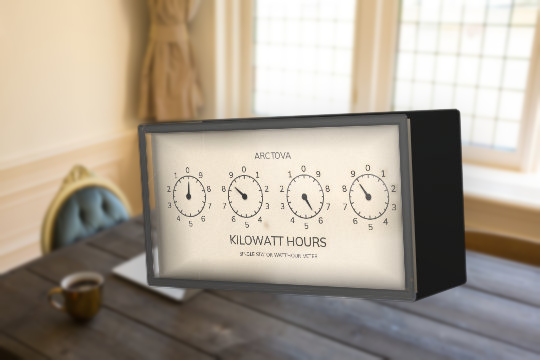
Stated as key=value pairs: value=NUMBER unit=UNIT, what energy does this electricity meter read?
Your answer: value=9859 unit=kWh
